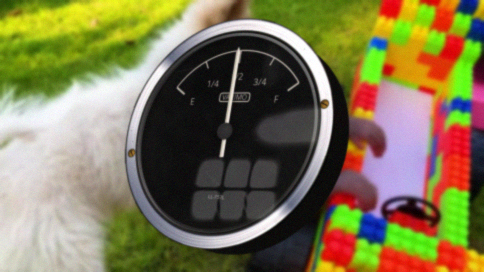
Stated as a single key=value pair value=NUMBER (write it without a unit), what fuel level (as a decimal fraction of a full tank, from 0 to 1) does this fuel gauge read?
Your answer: value=0.5
